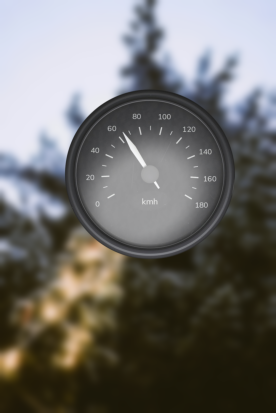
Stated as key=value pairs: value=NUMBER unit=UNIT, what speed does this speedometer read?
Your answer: value=65 unit=km/h
